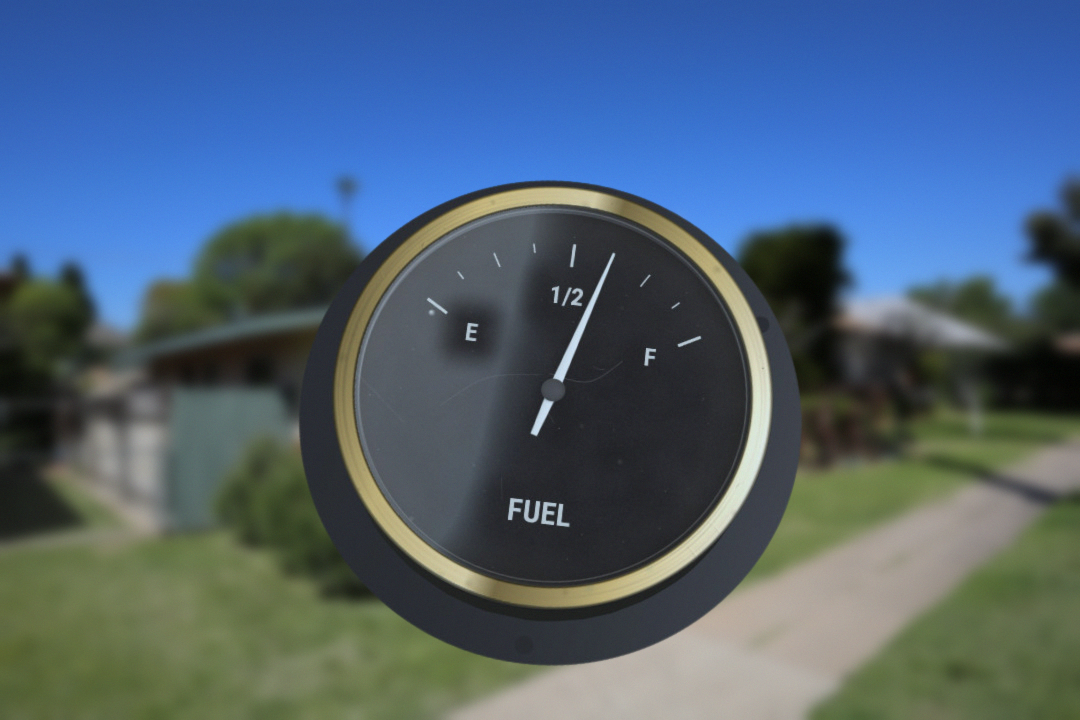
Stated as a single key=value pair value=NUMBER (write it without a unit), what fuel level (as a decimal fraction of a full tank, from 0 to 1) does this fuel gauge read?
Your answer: value=0.625
